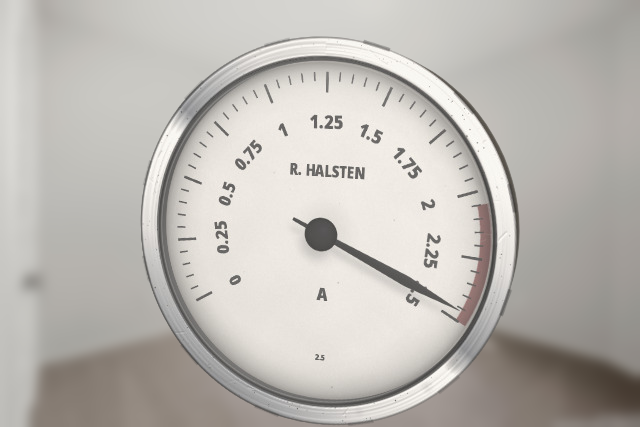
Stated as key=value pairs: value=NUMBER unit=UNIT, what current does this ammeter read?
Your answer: value=2.45 unit=A
